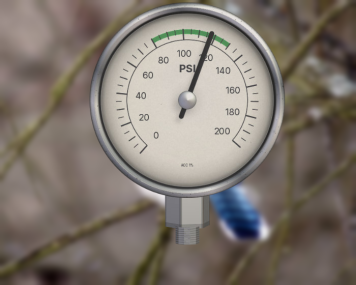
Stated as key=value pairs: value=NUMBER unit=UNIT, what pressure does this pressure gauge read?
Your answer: value=117.5 unit=psi
